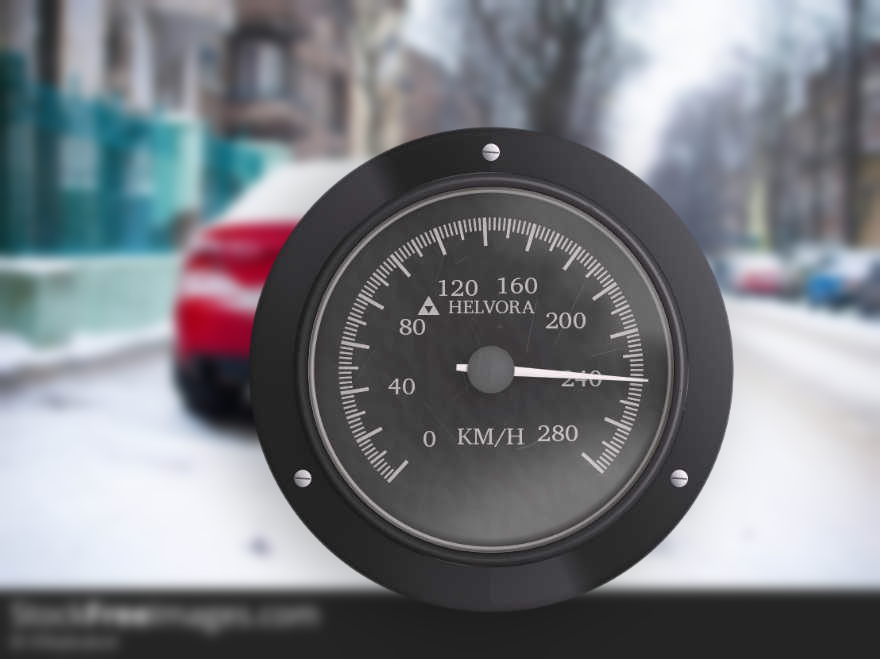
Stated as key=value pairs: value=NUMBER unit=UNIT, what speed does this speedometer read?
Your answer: value=240 unit=km/h
